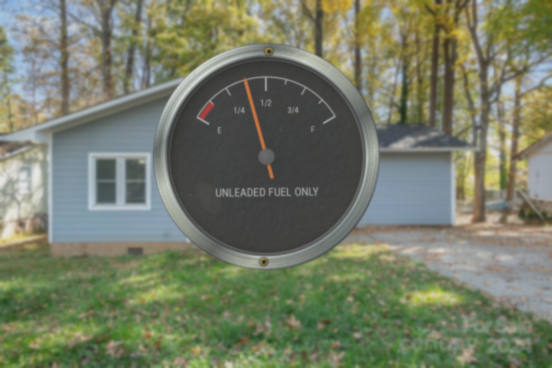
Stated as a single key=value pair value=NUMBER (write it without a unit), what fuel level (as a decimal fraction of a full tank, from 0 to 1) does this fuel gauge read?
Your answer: value=0.375
